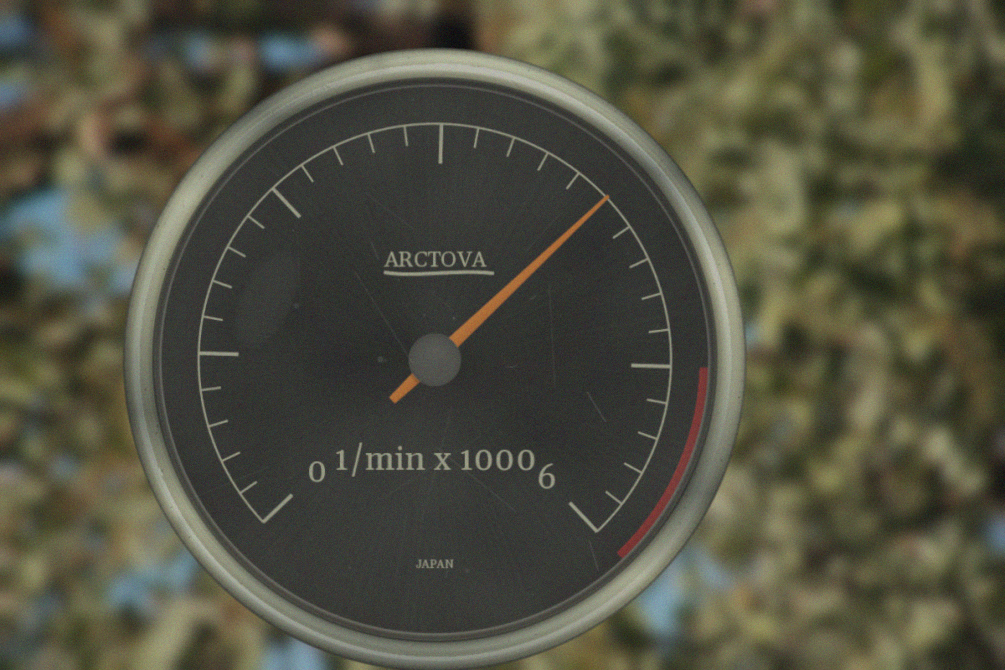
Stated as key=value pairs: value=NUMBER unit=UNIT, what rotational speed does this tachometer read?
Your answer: value=4000 unit=rpm
